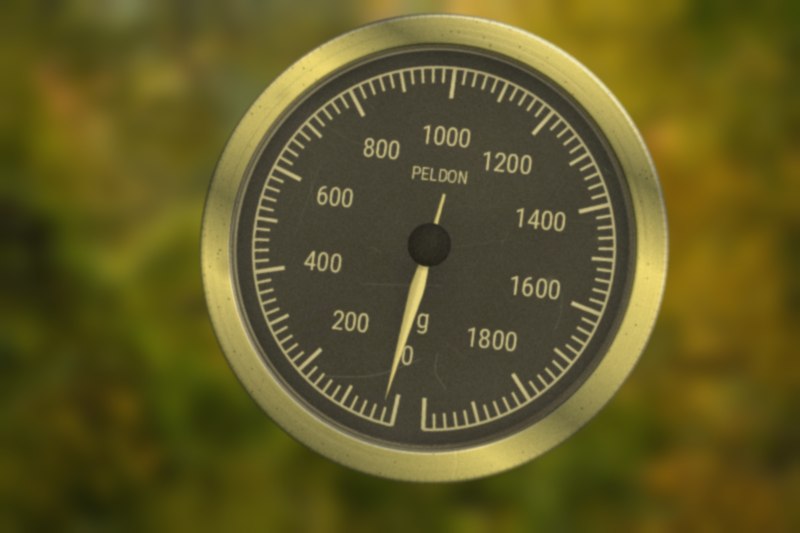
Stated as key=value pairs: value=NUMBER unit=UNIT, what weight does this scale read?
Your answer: value=20 unit=g
